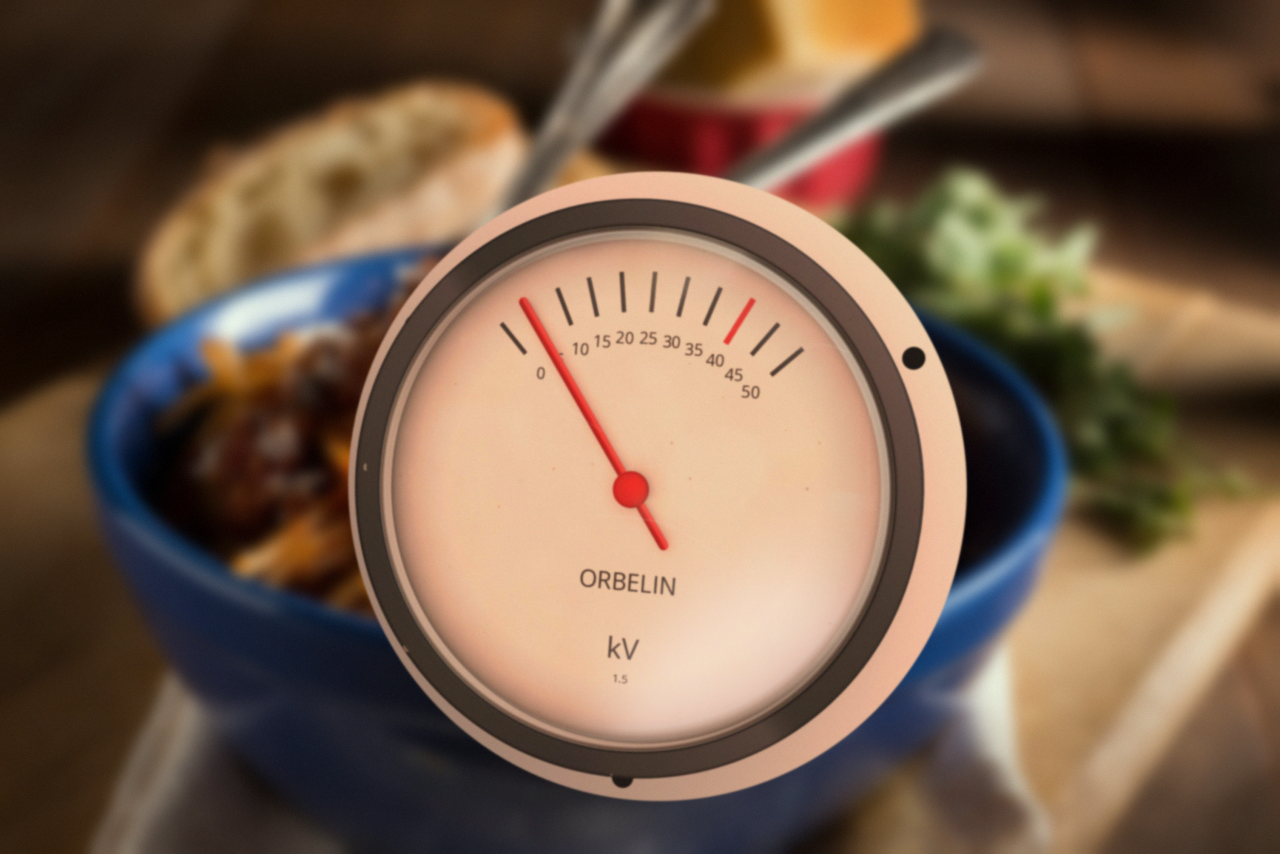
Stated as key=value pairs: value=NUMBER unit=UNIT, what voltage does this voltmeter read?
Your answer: value=5 unit=kV
